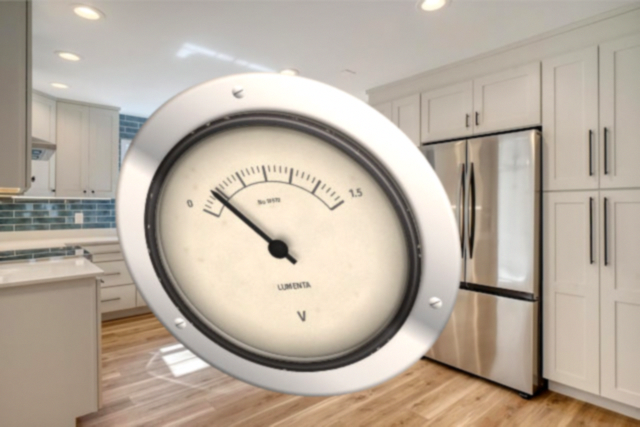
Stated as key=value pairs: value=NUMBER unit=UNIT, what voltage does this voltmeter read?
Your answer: value=0.25 unit=V
